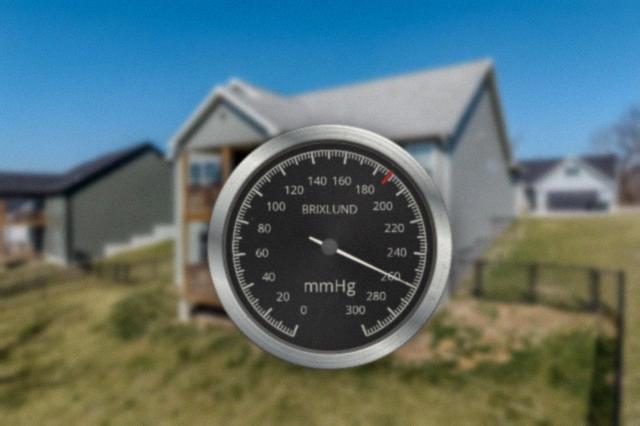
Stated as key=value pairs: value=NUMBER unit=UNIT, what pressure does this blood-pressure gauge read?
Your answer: value=260 unit=mmHg
